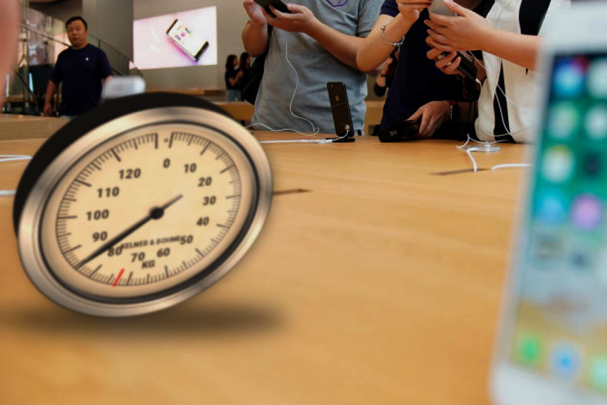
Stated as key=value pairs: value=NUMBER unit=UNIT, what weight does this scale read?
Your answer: value=85 unit=kg
